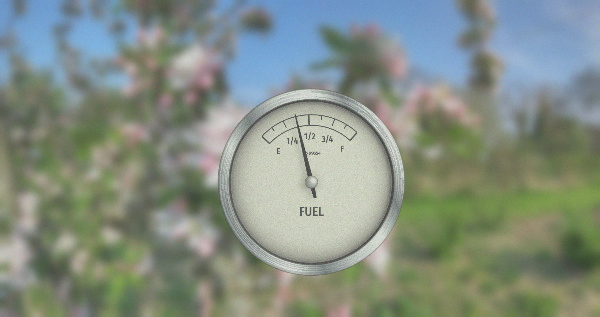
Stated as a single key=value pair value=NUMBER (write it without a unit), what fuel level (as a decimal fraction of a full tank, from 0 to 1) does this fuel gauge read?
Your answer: value=0.375
